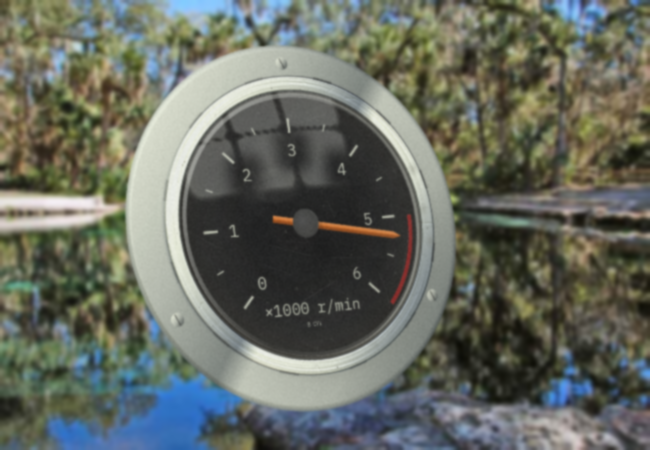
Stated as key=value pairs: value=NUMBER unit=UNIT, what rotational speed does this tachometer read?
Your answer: value=5250 unit=rpm
